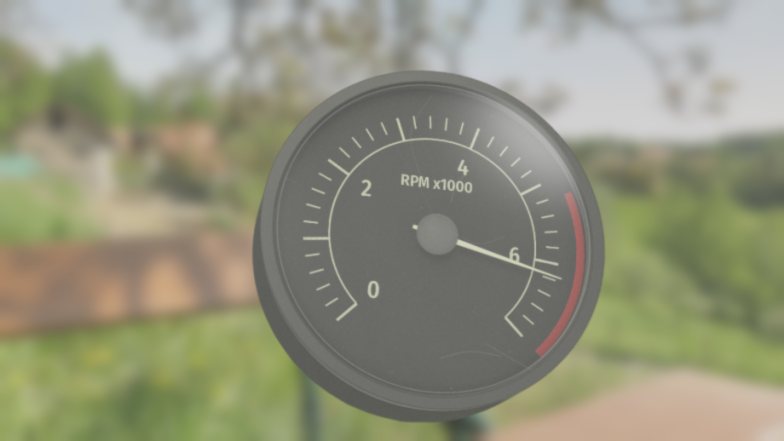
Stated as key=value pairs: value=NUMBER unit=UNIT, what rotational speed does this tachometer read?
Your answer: value=6200 unit=rpm
